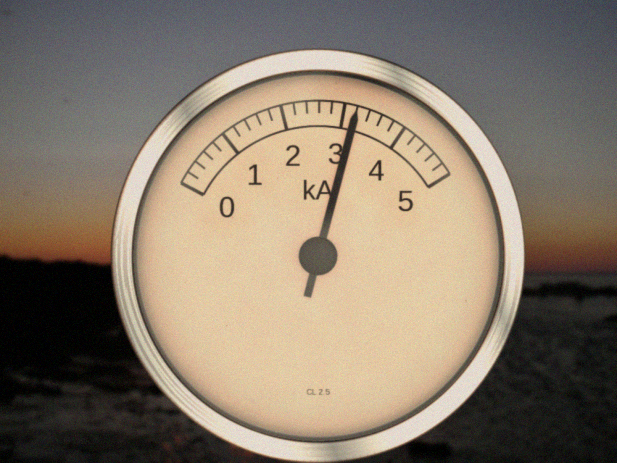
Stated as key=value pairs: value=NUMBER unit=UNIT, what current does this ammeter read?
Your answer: value=3.2 unit=kA
